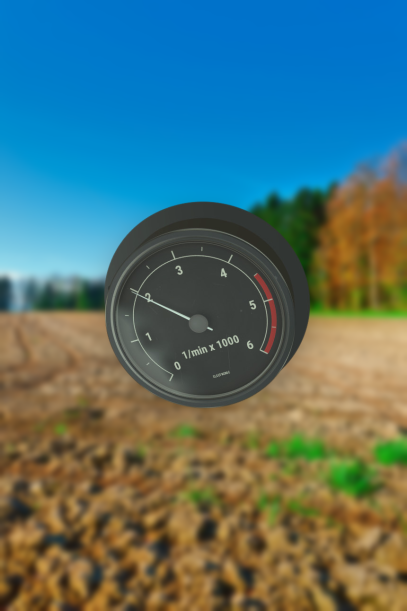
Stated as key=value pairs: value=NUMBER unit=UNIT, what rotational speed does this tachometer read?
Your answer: value=2000 unit=rpm
